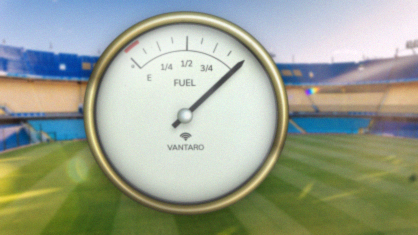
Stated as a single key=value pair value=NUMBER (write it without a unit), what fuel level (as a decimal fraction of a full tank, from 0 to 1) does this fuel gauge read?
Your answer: value=1
